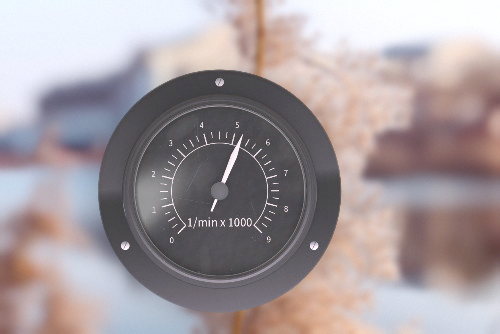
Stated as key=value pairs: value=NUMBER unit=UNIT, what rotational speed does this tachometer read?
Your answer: value=5250 unit=rpm
